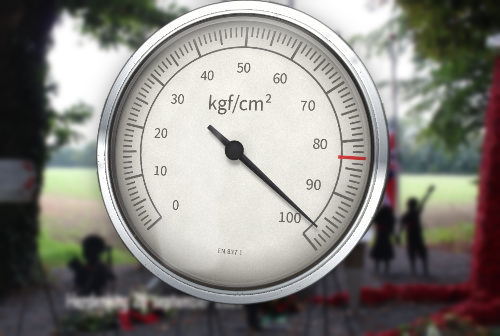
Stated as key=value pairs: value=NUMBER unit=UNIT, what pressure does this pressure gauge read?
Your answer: value=97 unit=kg/cm²
